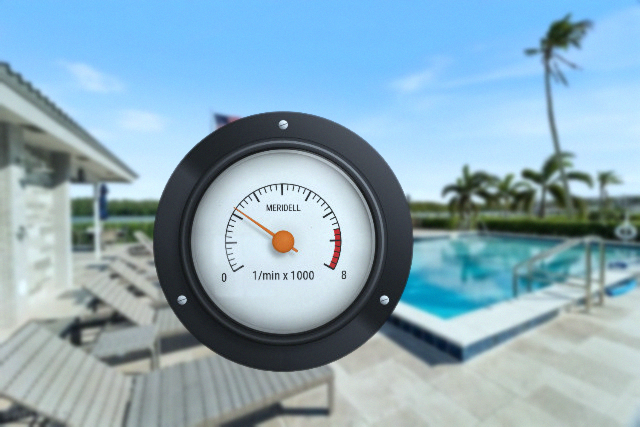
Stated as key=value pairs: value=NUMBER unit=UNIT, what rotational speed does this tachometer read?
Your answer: value=2200 unit=rpm
